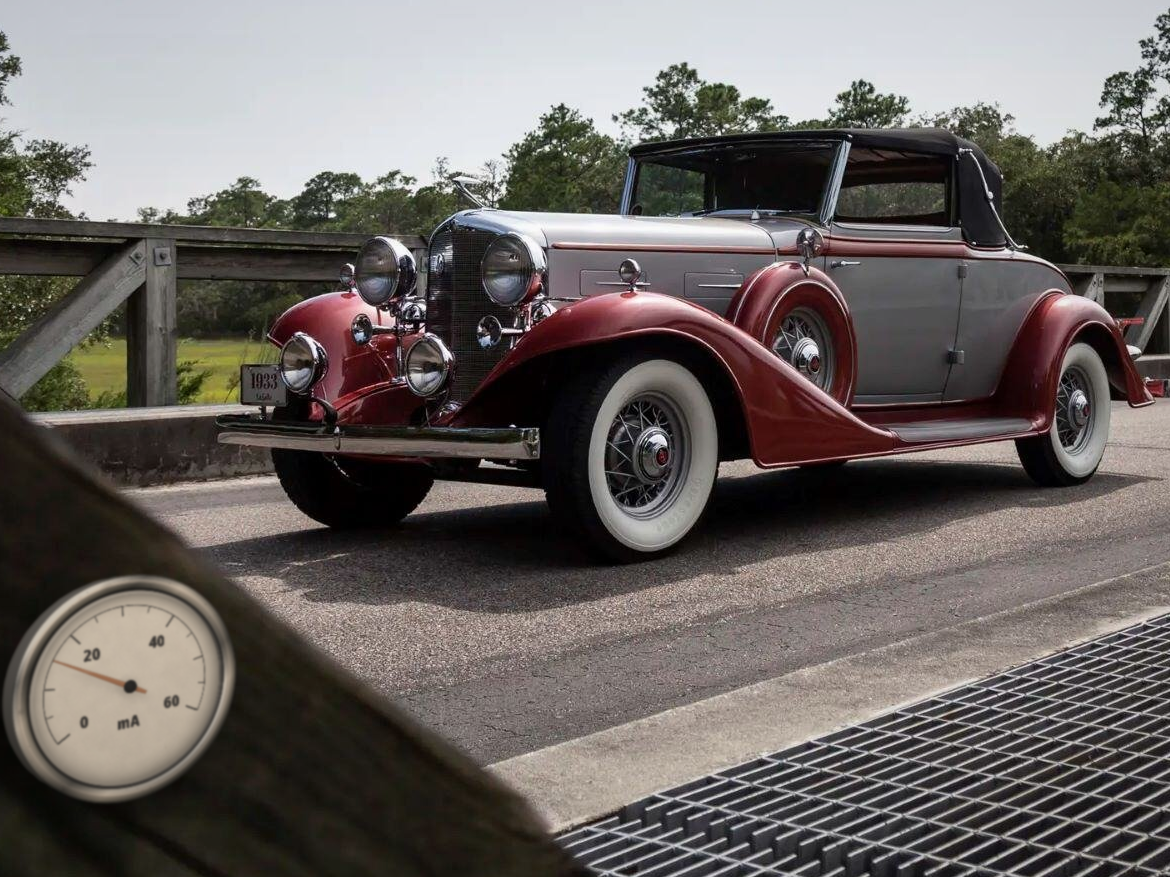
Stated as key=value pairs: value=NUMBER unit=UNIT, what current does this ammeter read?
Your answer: value=15 unit=mA
